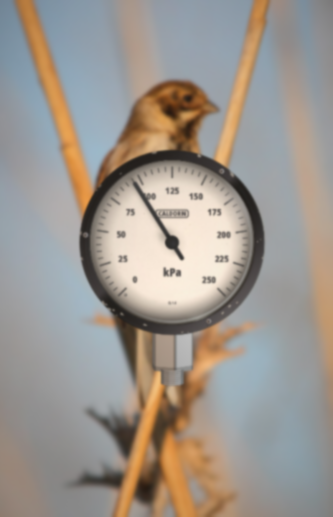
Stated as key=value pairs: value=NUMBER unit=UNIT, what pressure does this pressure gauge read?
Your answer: value=95 unit=kPa
